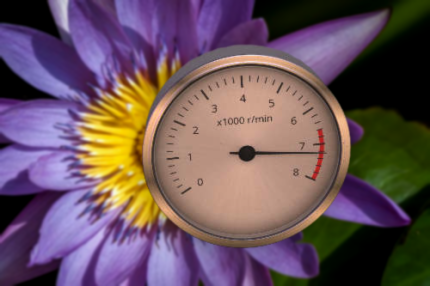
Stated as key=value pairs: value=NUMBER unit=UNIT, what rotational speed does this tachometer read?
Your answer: value=7200 unit=rpm
